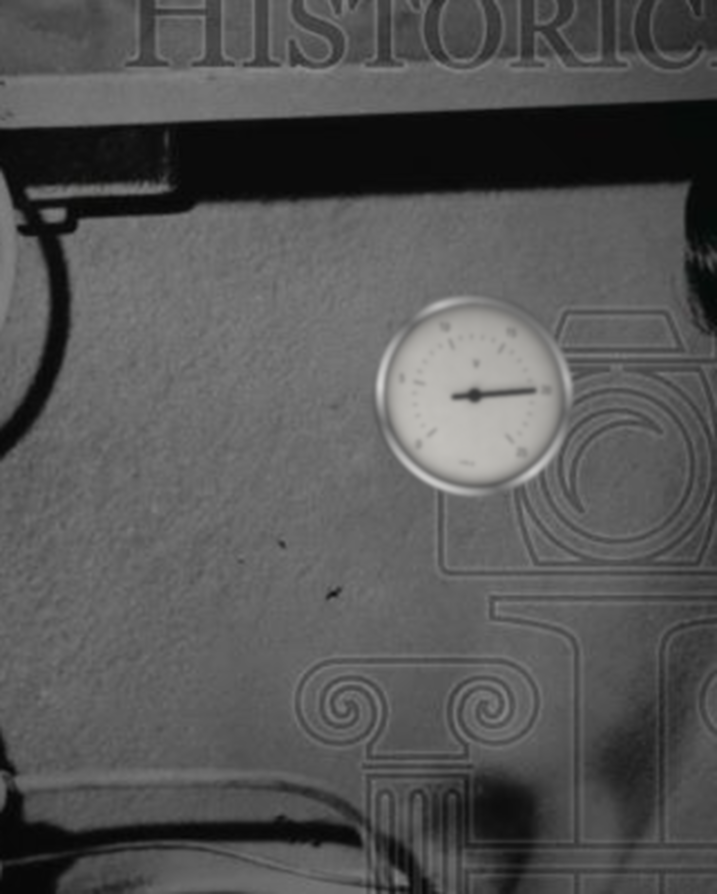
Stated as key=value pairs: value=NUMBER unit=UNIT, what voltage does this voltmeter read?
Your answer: value=20 unit=V
